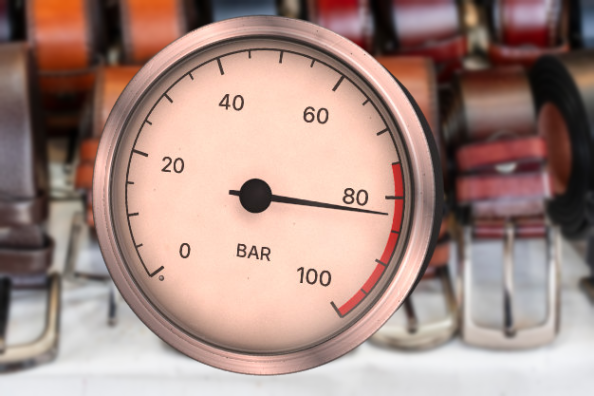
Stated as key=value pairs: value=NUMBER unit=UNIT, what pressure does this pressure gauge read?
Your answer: value=82.5 unit=bar
